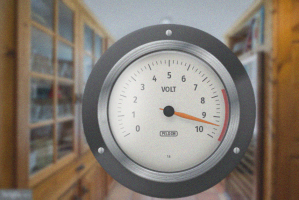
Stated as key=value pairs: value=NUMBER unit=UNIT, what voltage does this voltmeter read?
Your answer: value=9.4 unit=V
